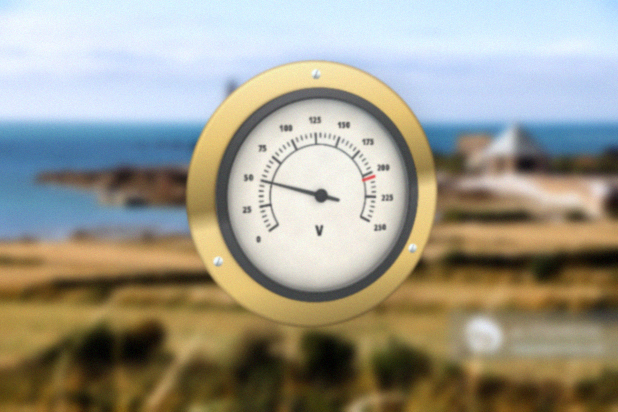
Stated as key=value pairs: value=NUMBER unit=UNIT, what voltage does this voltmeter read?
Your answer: value=50 unit=V
